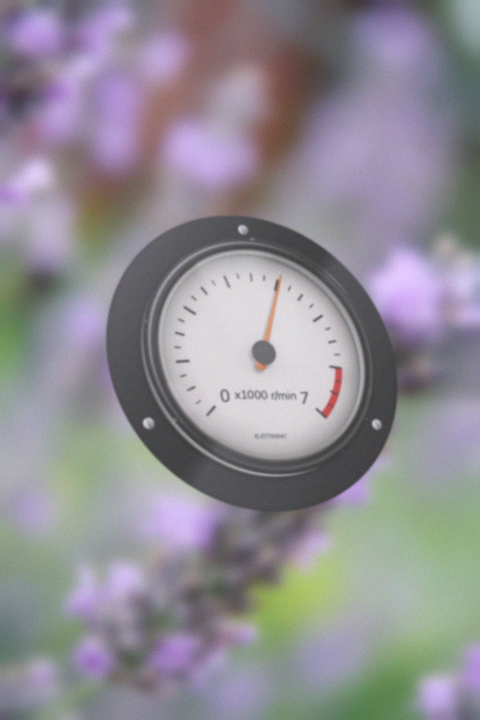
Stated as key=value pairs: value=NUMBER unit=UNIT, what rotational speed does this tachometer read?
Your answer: value=4000 unit=rpm
